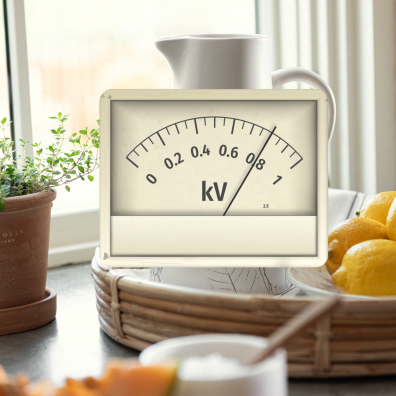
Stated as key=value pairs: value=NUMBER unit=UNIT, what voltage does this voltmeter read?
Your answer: value=0.8 unit=kV
